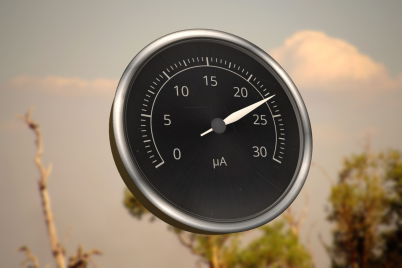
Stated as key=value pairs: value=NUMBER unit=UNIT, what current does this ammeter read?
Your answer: value=23 unit=µA
